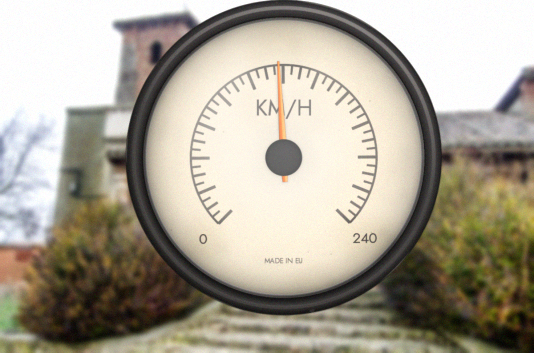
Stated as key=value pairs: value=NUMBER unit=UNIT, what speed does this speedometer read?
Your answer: value=117.5 unit=km/h
